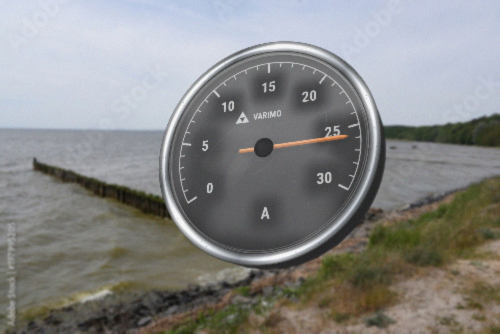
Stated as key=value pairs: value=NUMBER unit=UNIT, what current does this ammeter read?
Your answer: value=26 unit=A
